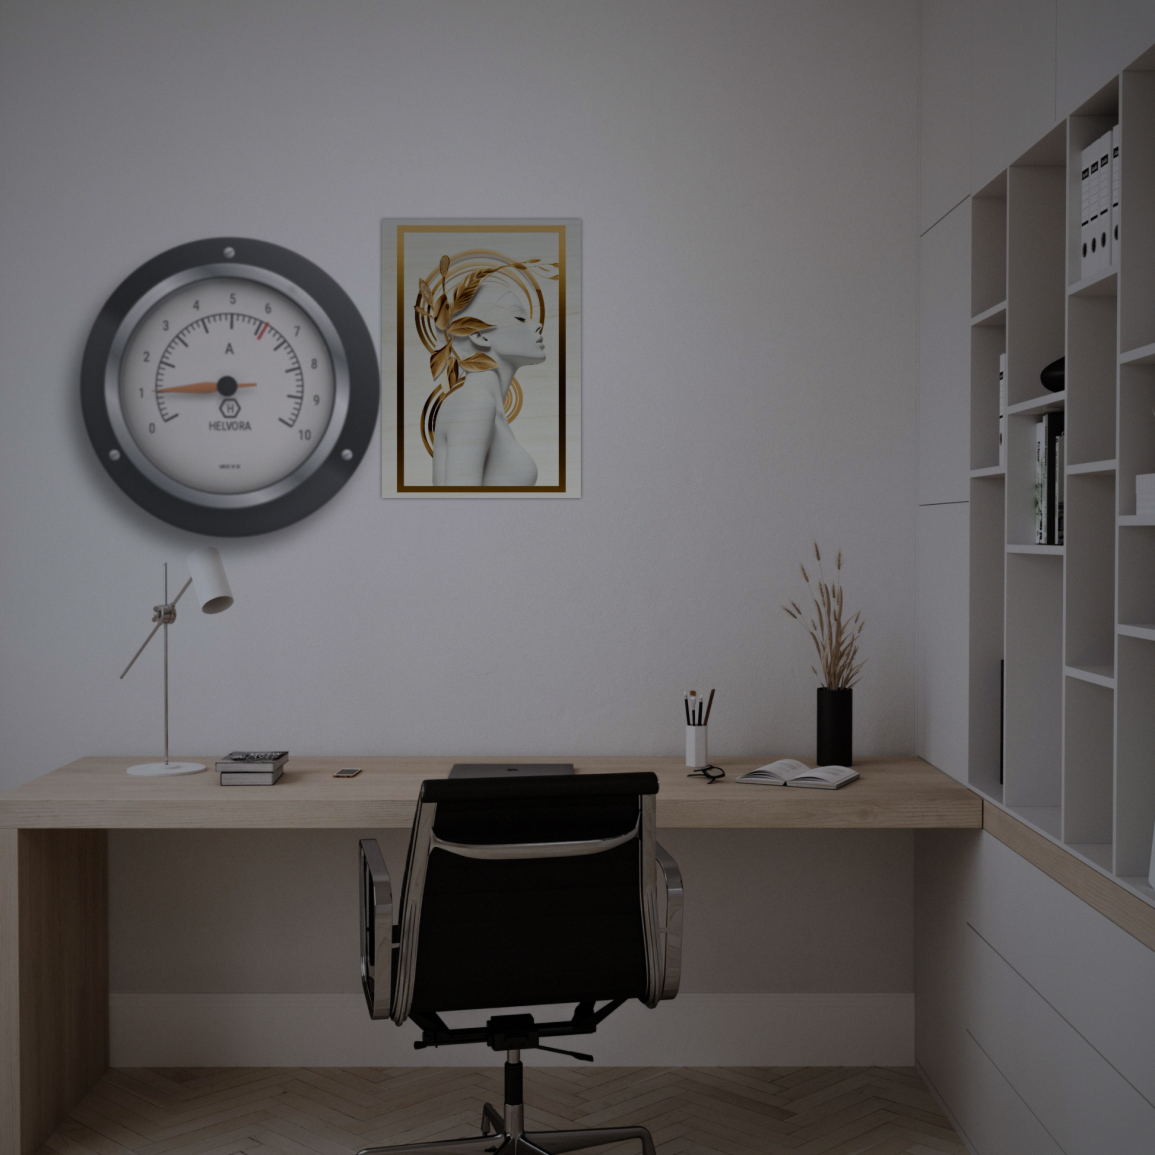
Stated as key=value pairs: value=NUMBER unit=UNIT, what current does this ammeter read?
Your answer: value=1 unit=A
